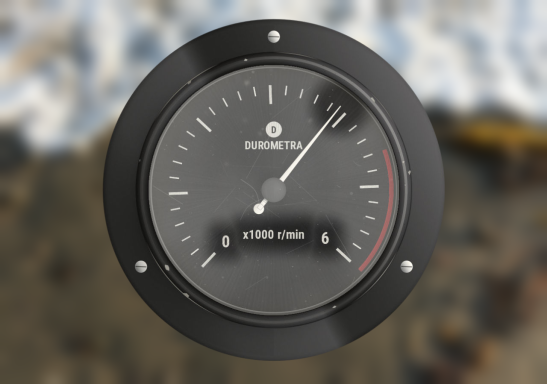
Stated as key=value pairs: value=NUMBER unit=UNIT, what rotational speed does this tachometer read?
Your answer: value=3900 unit=rpm
